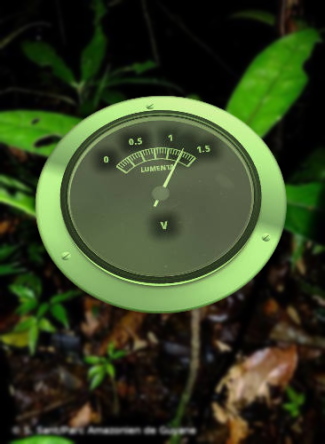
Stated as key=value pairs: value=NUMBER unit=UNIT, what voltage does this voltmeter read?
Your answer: value=1.25 unit=V
